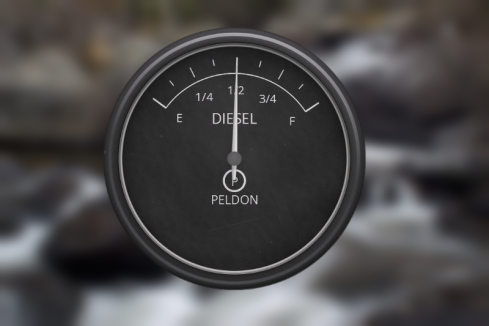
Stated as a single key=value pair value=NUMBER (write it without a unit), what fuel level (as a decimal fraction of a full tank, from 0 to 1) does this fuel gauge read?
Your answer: value=0.5
